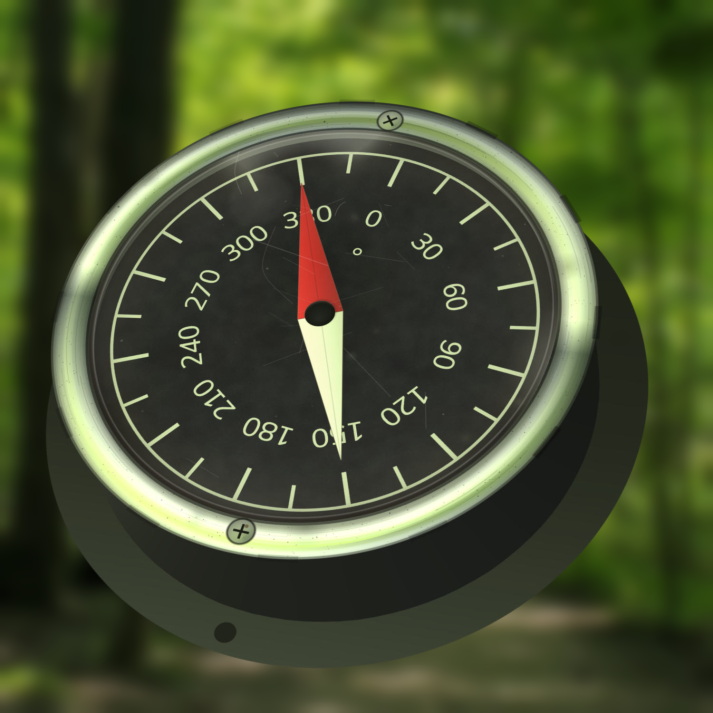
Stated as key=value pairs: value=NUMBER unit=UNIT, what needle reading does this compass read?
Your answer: value=330 unit=°
